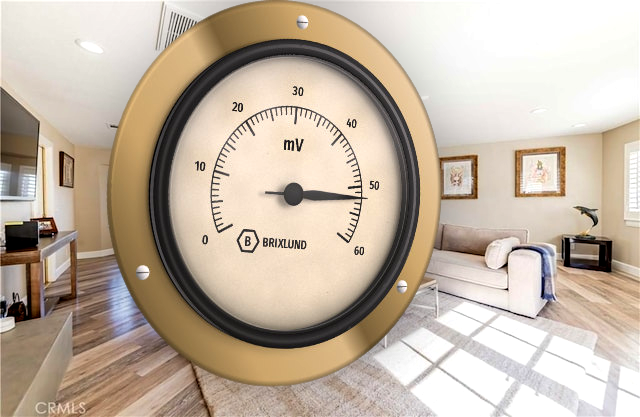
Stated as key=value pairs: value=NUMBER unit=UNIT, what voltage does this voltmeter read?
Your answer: value=52 unit=mV
